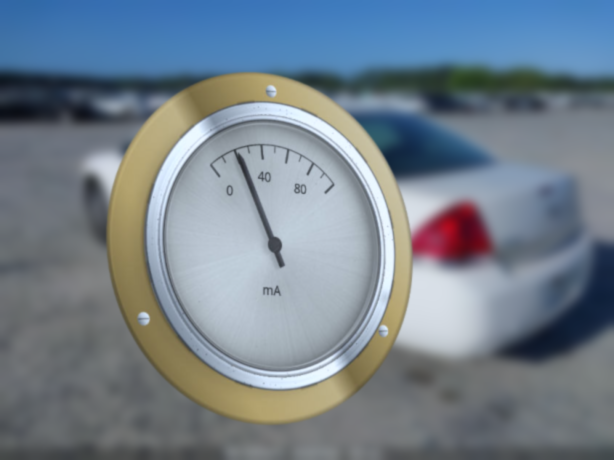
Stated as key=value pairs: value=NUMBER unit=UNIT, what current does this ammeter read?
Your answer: value=20 unit=mA
